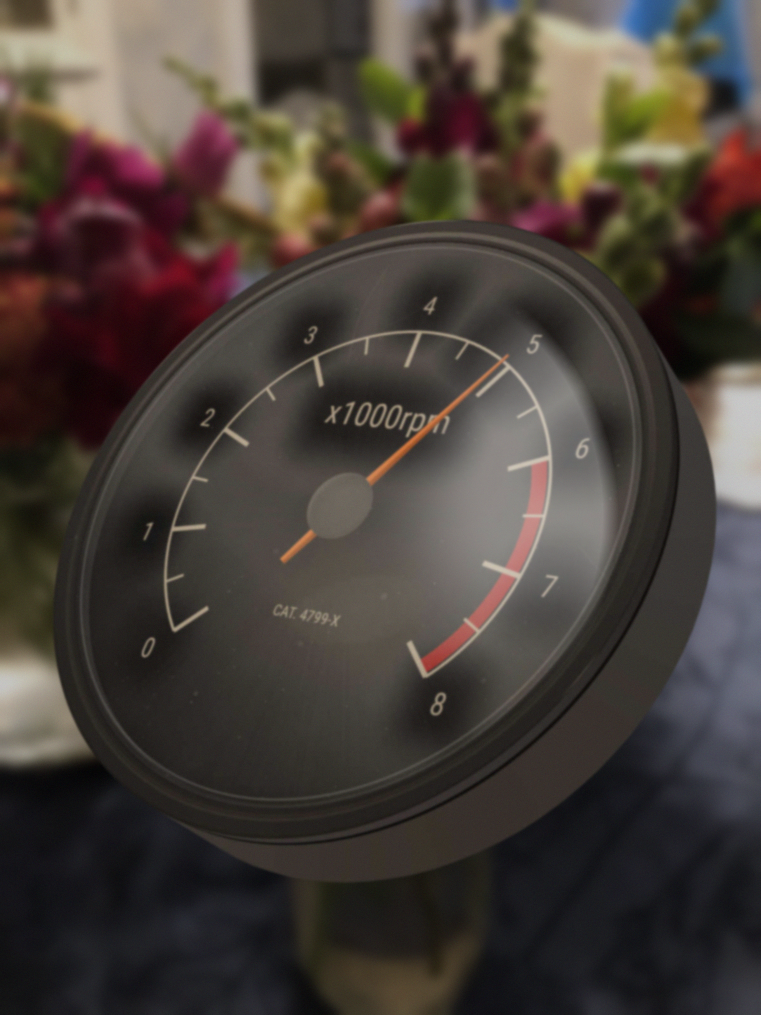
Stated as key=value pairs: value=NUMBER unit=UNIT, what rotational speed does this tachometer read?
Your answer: value=5000 unit=rpm
